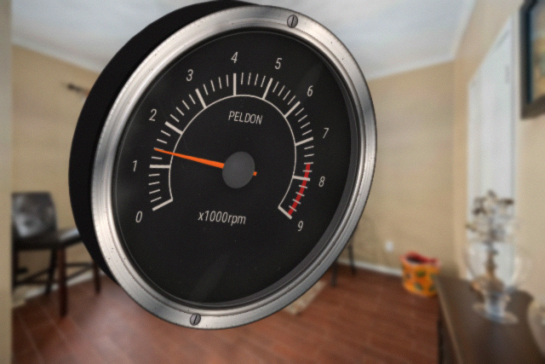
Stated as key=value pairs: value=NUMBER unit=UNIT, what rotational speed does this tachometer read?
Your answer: value=1400 unit=rpm
